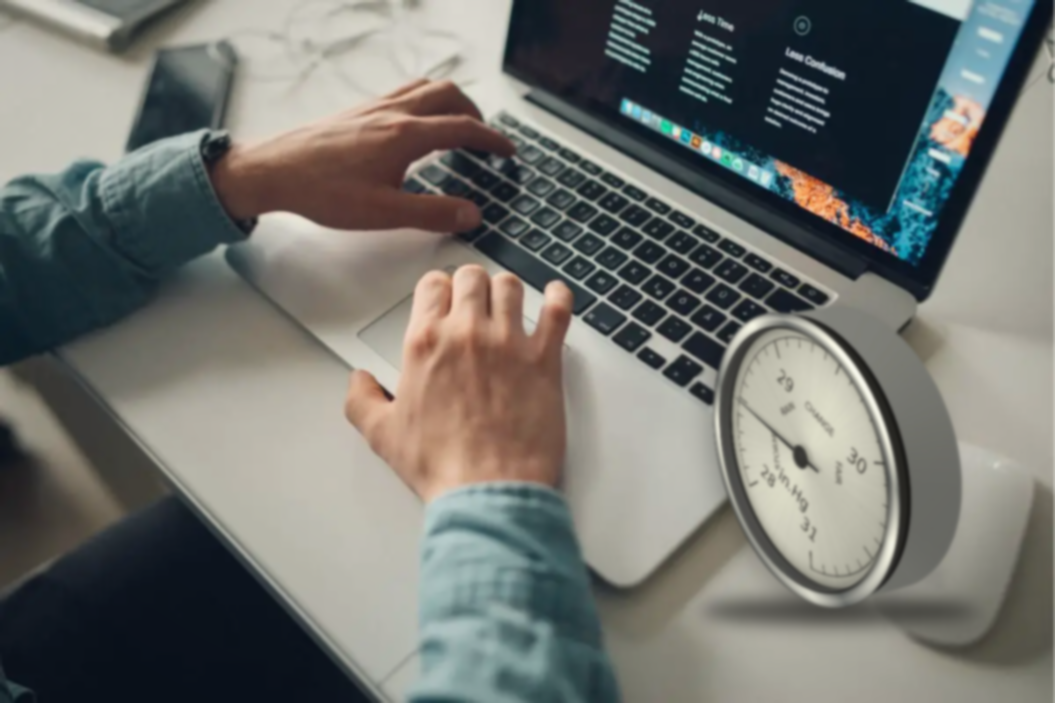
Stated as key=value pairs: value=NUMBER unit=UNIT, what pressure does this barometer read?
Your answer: value=28.5 unit=inHg
